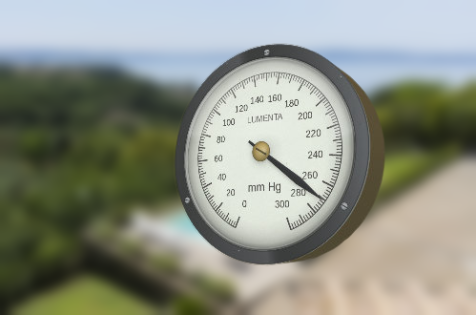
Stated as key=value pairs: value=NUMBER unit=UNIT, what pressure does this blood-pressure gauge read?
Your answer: value=270 unit=mmHg
